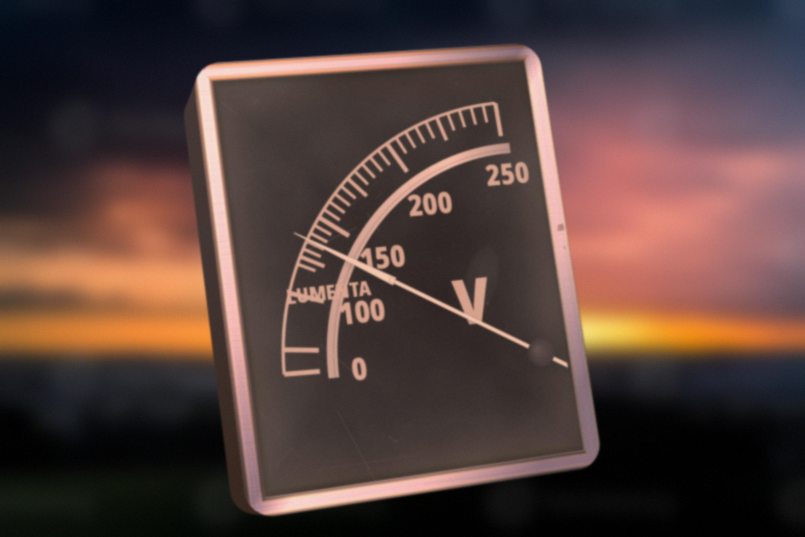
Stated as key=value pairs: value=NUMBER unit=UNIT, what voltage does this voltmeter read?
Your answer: value=135 unit=V
